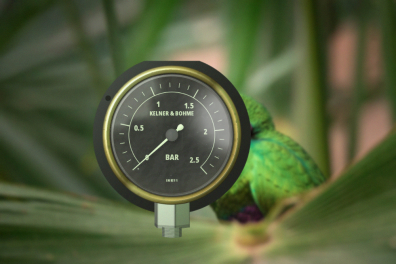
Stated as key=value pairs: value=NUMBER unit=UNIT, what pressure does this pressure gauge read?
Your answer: value=0 unit=bar
